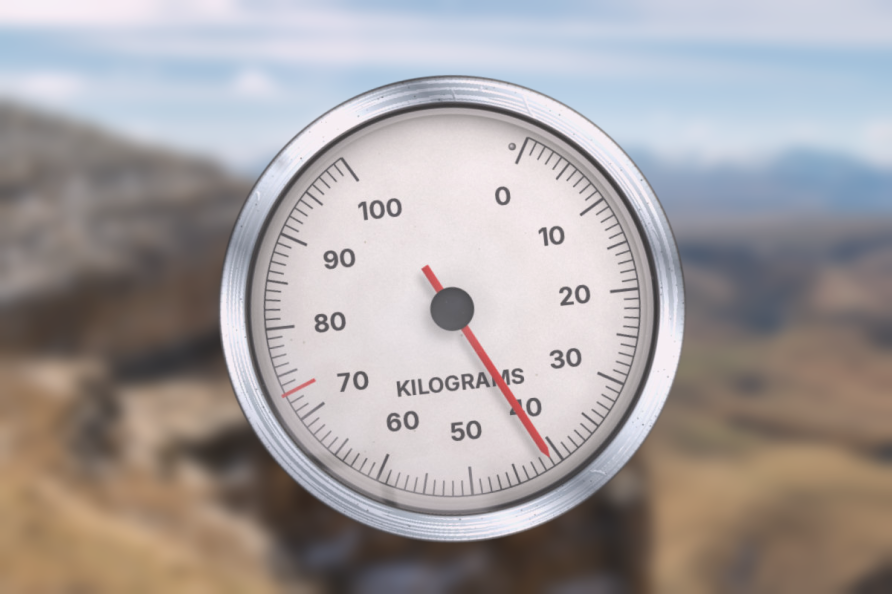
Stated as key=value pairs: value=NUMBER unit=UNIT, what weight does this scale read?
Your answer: value=41 unit=kg
